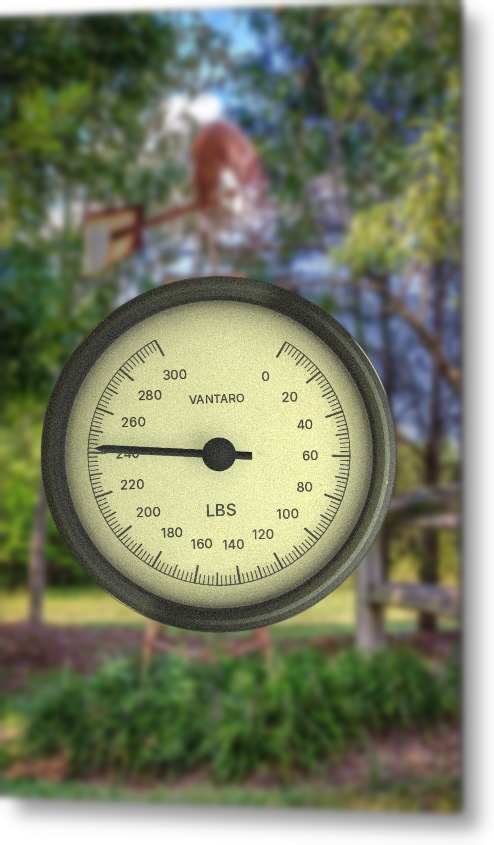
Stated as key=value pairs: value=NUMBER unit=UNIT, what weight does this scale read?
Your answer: value=242 unit=lb
